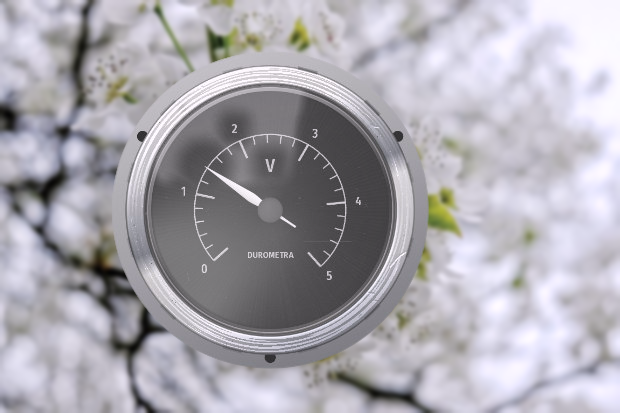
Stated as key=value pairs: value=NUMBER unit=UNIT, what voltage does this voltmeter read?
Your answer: value=1.4 unit=V
